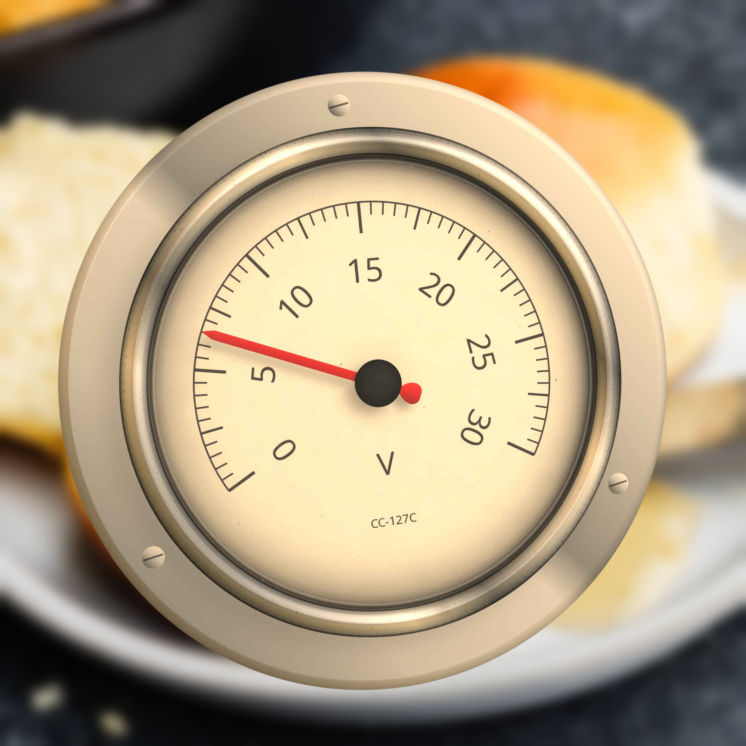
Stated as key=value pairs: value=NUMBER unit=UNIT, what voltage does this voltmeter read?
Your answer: value=6.5 unit=V
